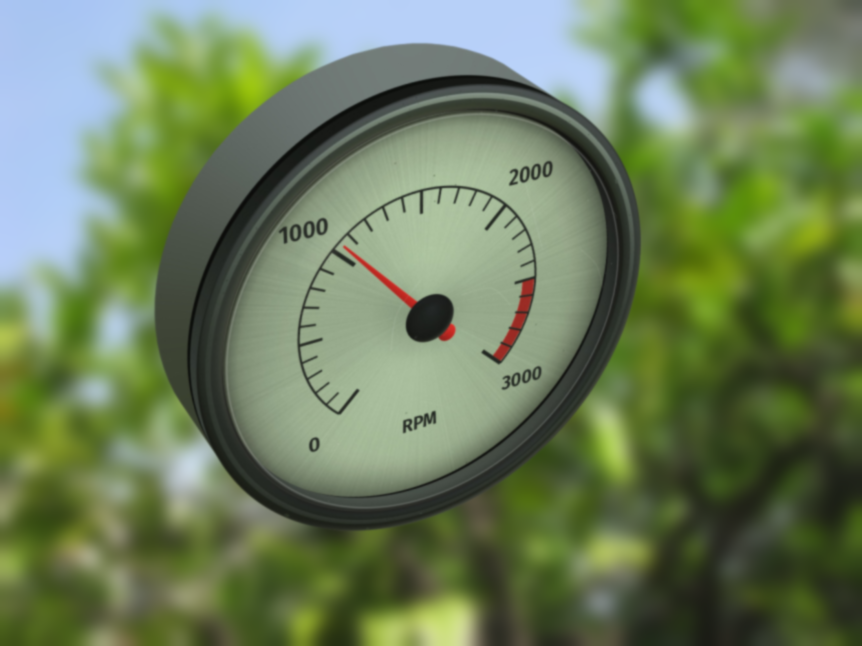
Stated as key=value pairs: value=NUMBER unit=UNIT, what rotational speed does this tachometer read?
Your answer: value=1050 unit=rpm
